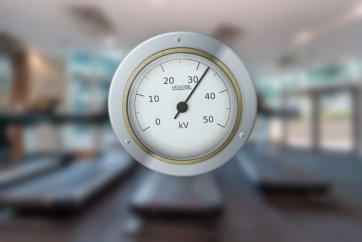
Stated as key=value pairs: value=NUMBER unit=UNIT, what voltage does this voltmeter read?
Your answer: value=32.5 unit=kV
